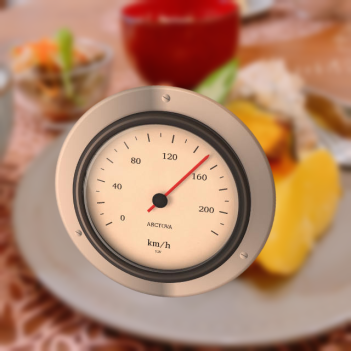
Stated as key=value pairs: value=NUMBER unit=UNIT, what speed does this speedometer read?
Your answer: value=150 unit=km/h
